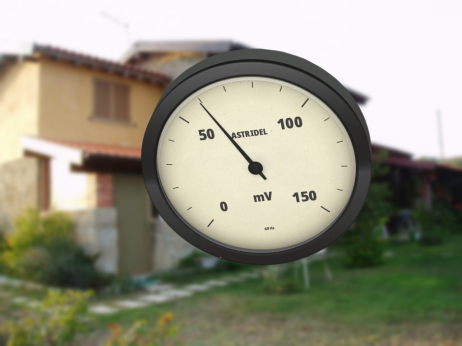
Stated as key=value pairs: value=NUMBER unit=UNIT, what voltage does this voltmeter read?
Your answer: value=60 unit=mV
